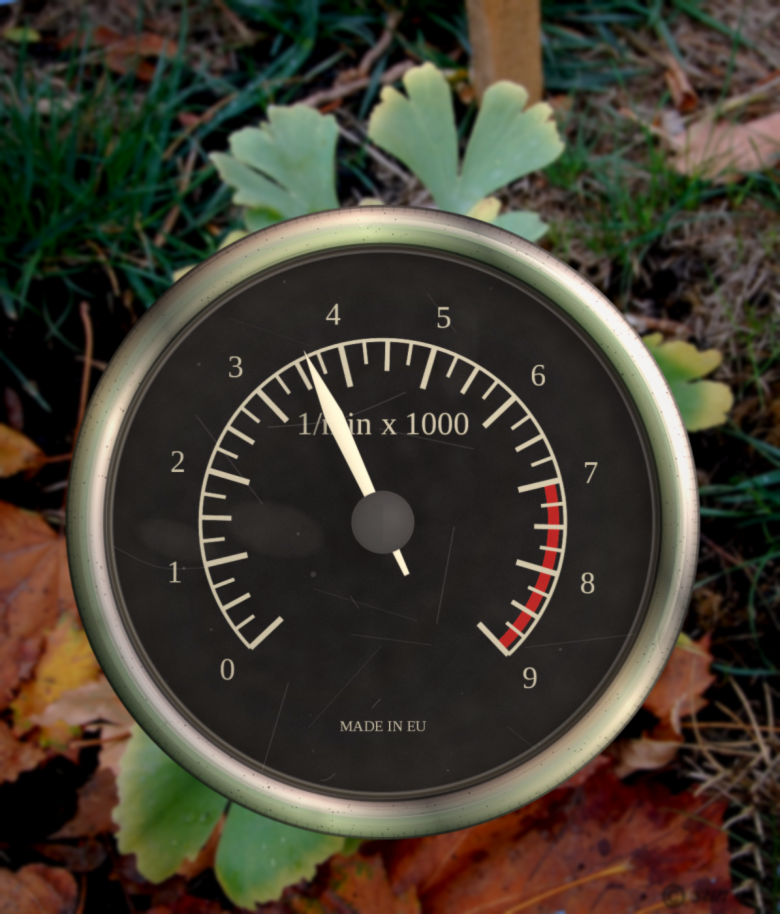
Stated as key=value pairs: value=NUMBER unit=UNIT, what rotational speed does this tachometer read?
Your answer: value=3625 unit=rpm
